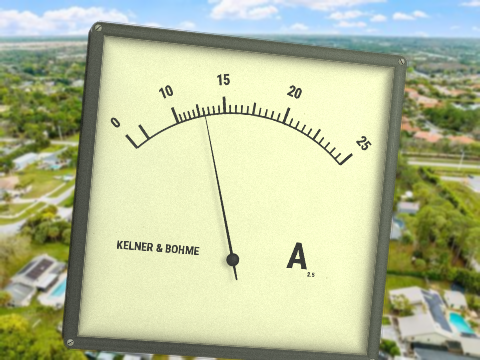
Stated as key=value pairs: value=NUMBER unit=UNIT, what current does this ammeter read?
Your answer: value=13 unit=A
